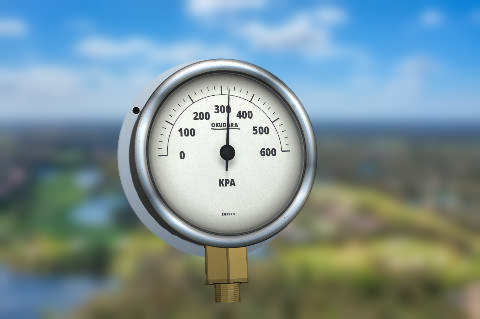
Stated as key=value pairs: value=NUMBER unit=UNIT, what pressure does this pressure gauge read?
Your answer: value=320 unit=kPa
